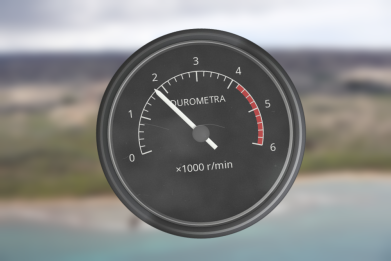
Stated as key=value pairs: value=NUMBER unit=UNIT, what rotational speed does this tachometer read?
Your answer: value=1800 unit=rpm
